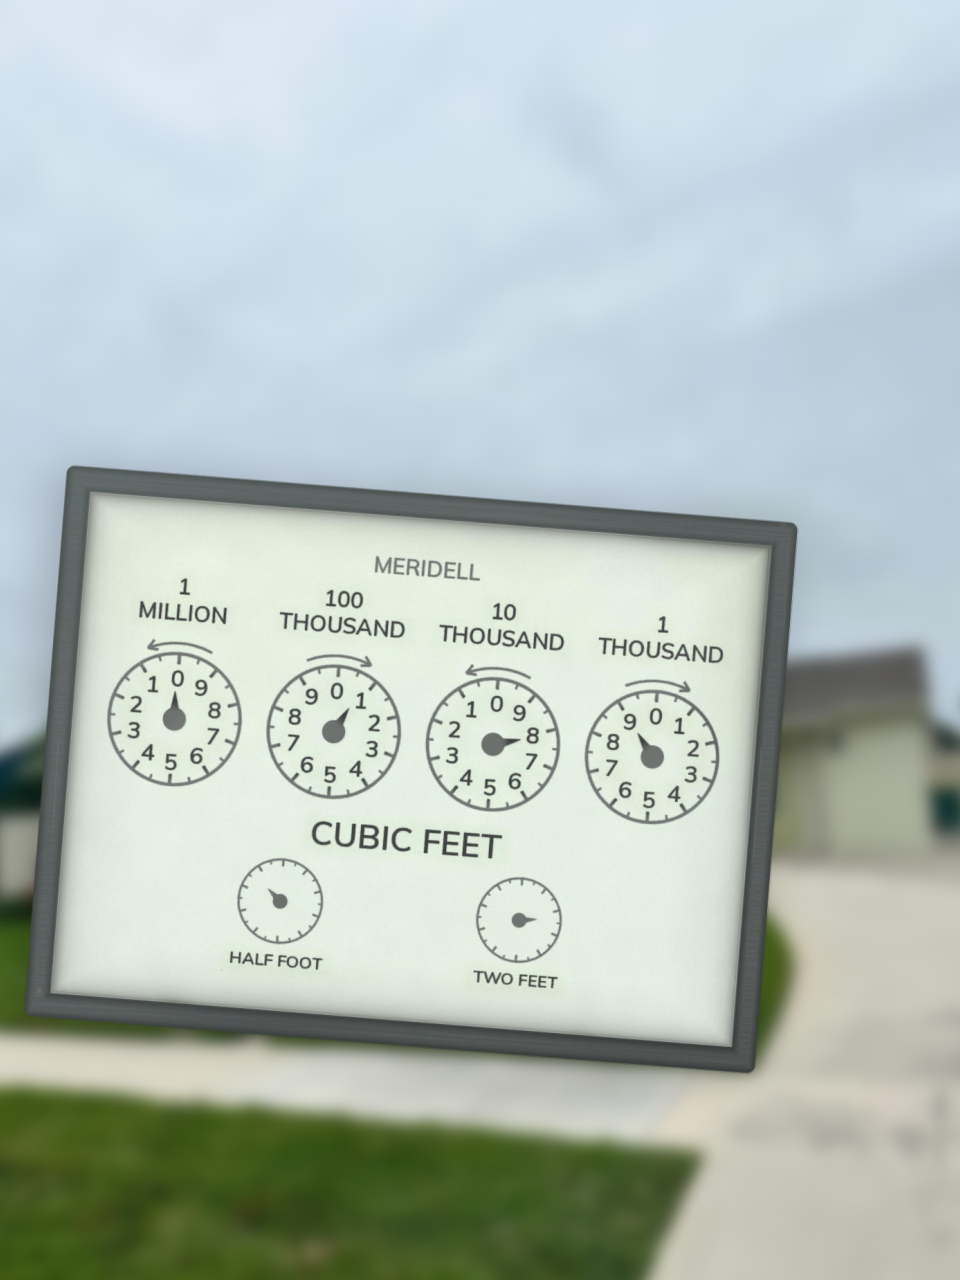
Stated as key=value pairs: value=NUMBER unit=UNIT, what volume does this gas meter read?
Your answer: value=7900 unit=ft³
